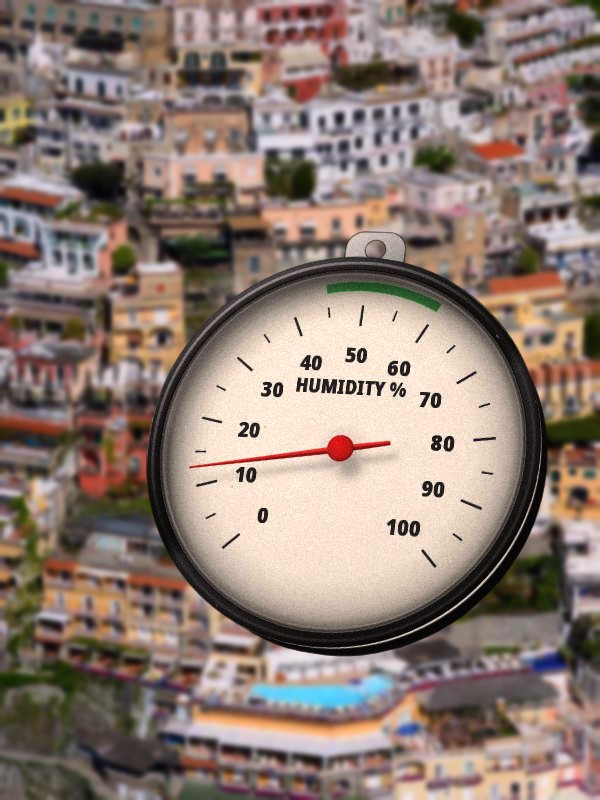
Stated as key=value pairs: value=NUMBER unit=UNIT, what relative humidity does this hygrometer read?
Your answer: value=12.5 unit=%
